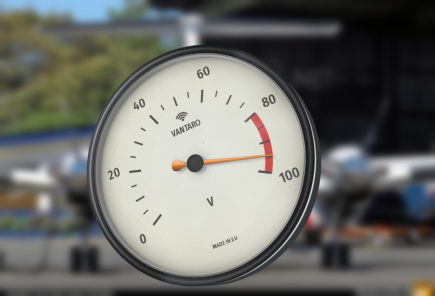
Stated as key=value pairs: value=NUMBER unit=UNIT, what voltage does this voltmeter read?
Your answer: value=95 unit=V
